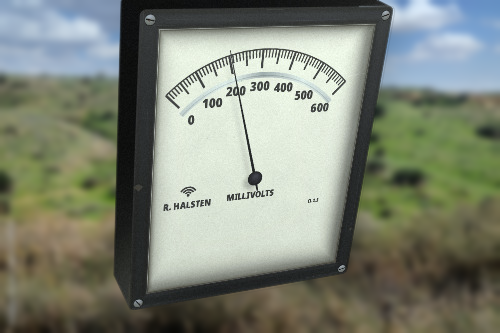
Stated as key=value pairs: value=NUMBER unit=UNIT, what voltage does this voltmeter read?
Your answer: value=200 unit=mV
